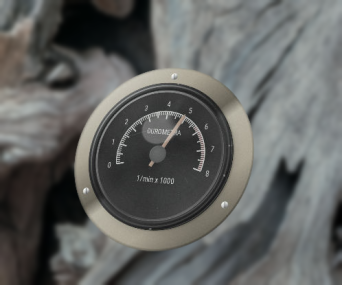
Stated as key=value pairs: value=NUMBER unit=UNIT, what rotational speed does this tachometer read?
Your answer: value=5000 unit=rpm
